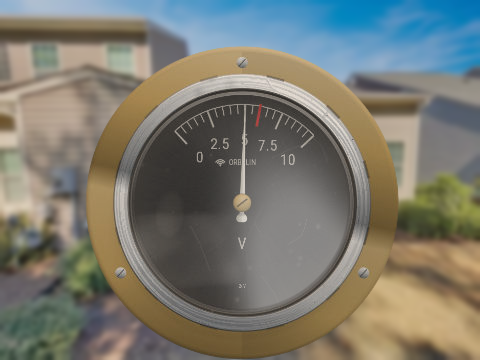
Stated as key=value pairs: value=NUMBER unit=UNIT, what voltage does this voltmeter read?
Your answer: value=5 unit=V
